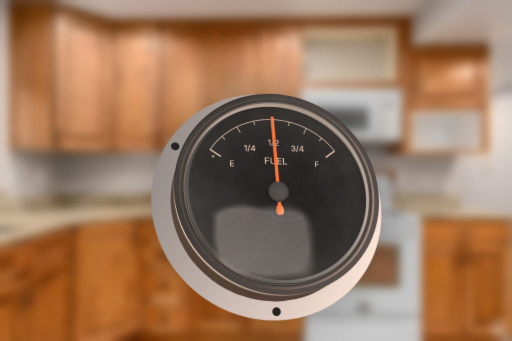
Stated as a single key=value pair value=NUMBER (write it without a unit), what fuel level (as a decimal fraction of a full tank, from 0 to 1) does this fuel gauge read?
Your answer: value=0.5
